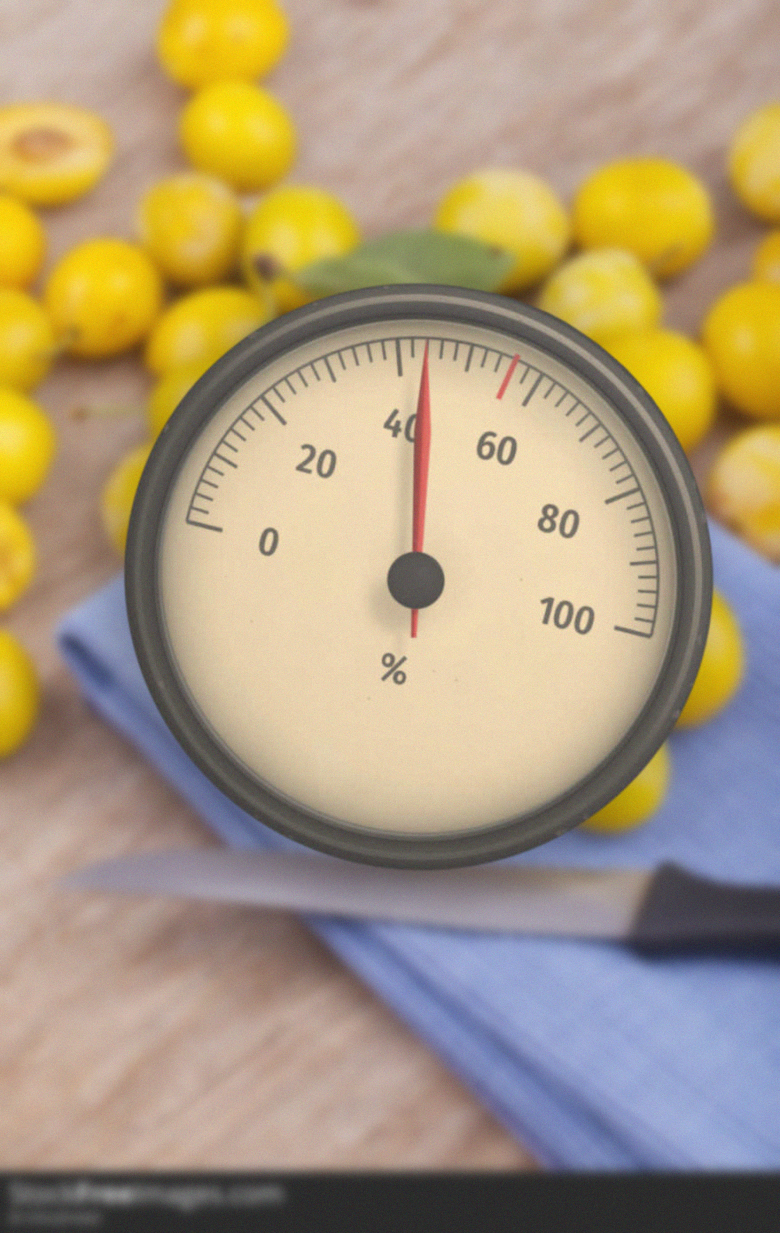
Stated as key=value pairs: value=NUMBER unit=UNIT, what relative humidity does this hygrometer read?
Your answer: value=44 unit=%
